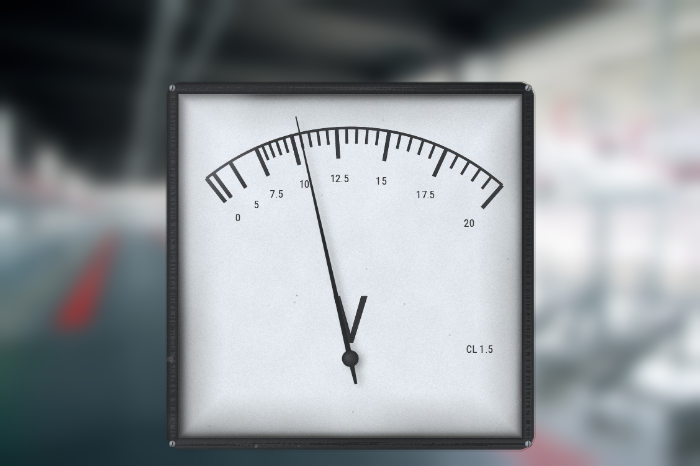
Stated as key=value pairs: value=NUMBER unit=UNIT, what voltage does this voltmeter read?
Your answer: value=10.5 unit=V
